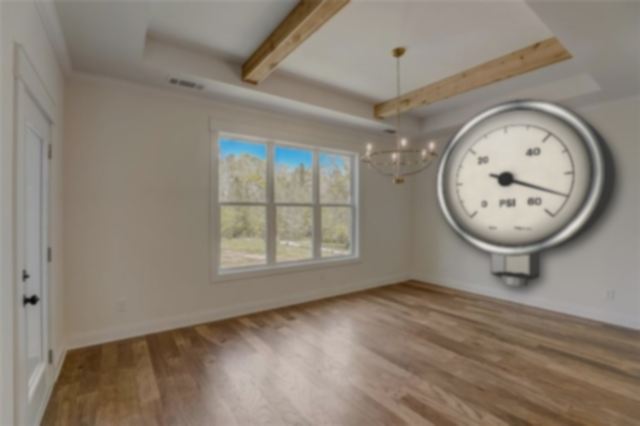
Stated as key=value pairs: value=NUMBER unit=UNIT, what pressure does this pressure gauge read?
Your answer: value=55 unit=psi
